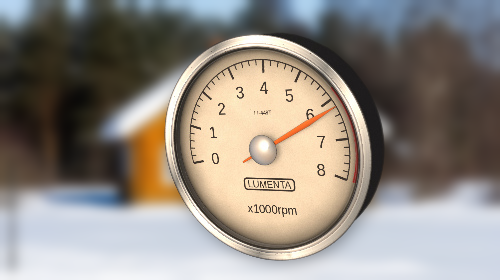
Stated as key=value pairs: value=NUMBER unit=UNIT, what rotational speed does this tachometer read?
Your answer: value=6200 unit=rpm
